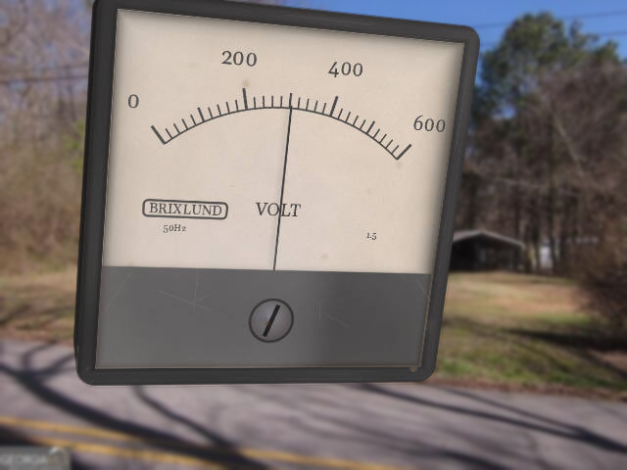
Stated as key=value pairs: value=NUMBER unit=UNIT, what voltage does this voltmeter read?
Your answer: value=300 unit=V
